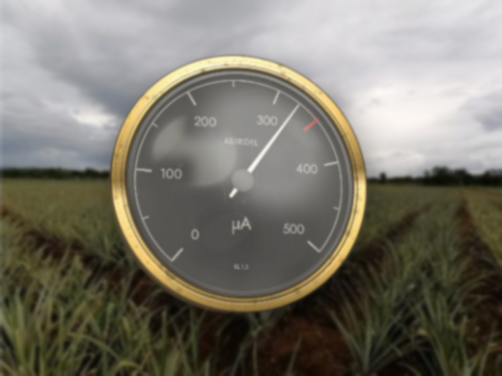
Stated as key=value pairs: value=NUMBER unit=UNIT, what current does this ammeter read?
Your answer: value=325 unit=µA
